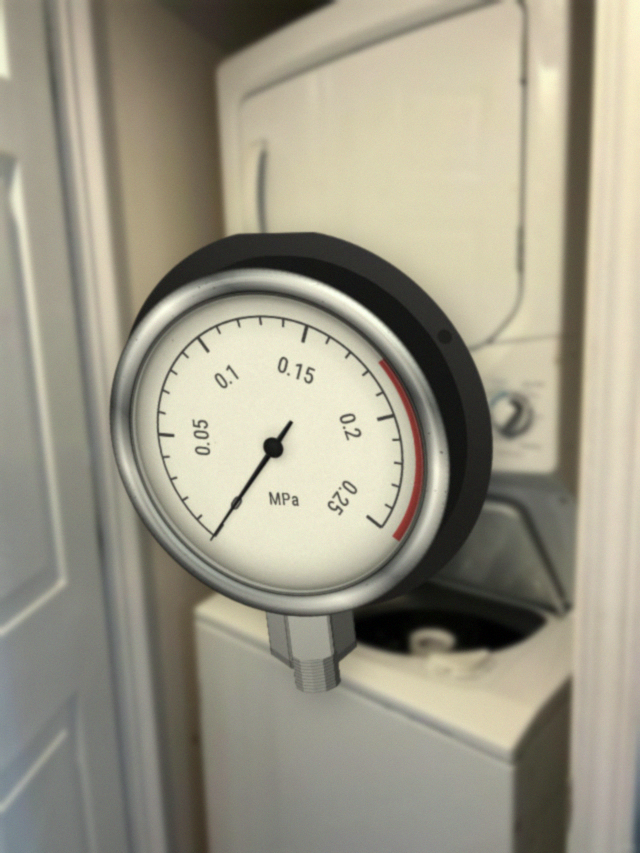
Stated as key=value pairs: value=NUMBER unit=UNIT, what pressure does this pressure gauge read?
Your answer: value=0 unit=MPa
